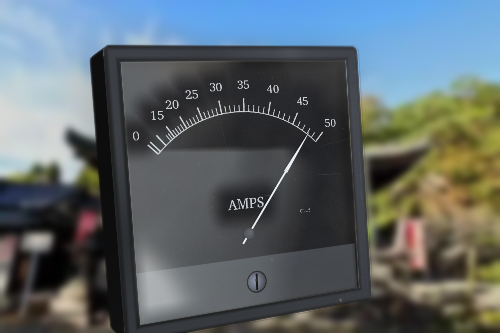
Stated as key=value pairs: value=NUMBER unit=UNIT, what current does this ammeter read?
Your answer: value=48 unit=A
